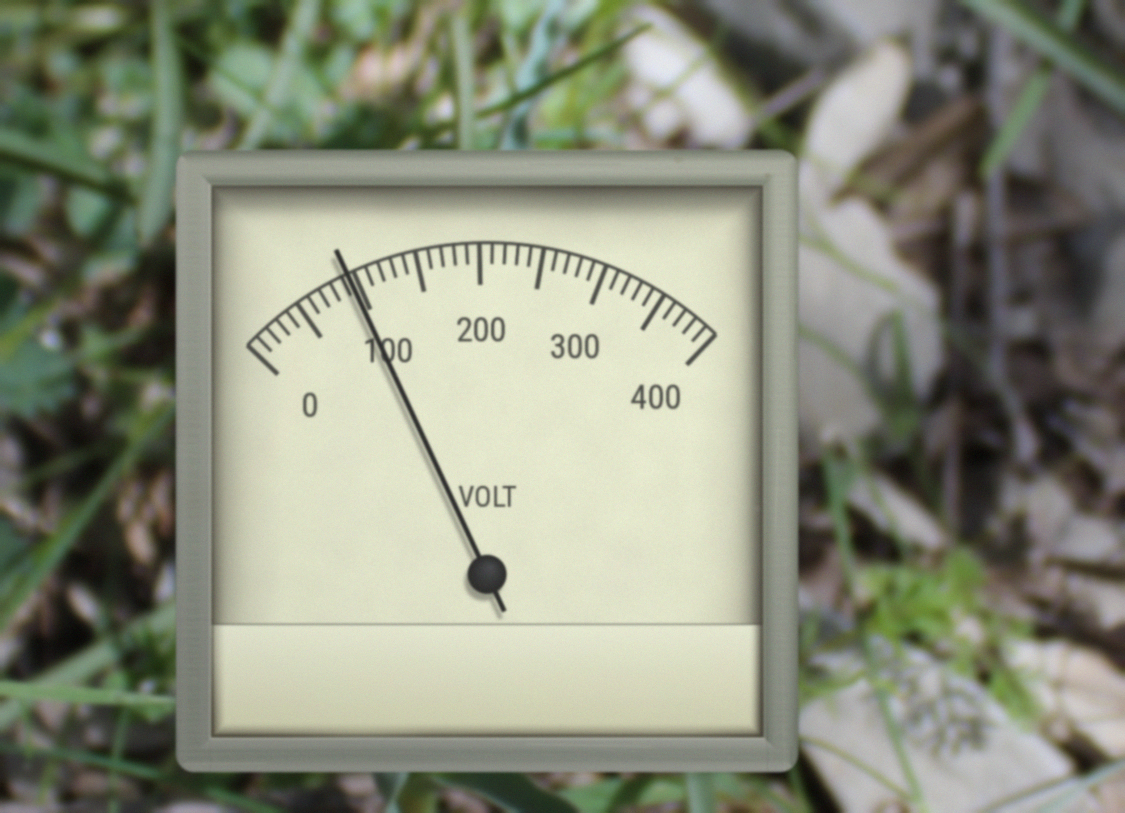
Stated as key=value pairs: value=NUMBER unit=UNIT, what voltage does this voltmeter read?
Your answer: value=95 unit=V
